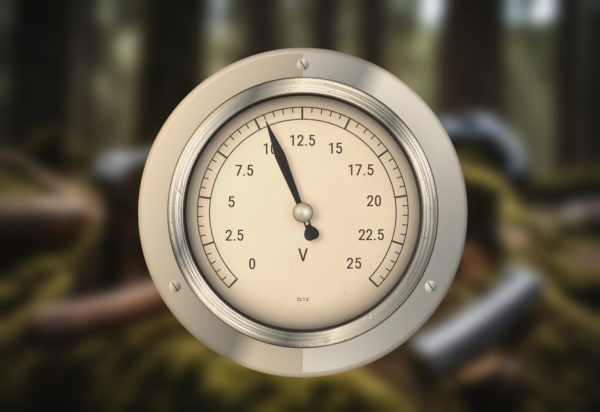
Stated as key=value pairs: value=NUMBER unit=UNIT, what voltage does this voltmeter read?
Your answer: value=10.5 unit=V
